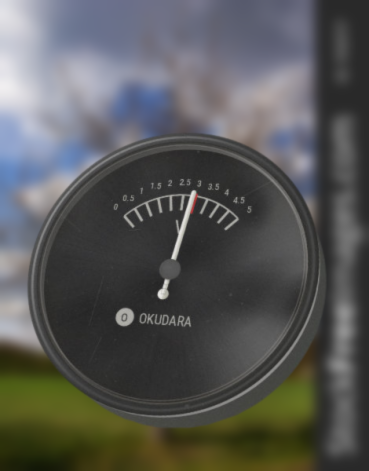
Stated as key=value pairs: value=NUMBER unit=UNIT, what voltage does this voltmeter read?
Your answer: value=3 unit=V
